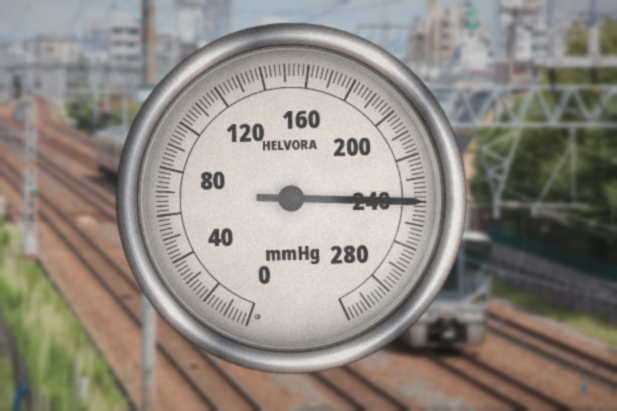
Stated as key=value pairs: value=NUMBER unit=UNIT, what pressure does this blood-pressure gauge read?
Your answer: value=240 unit=mmHg
